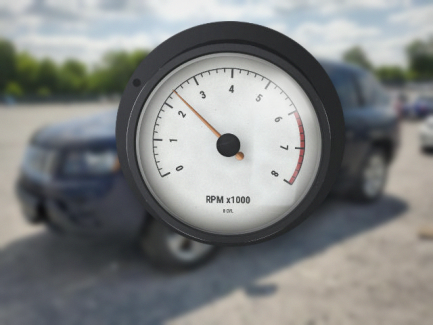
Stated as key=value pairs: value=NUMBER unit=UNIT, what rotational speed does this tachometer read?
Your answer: value=2400 unit=rpm
